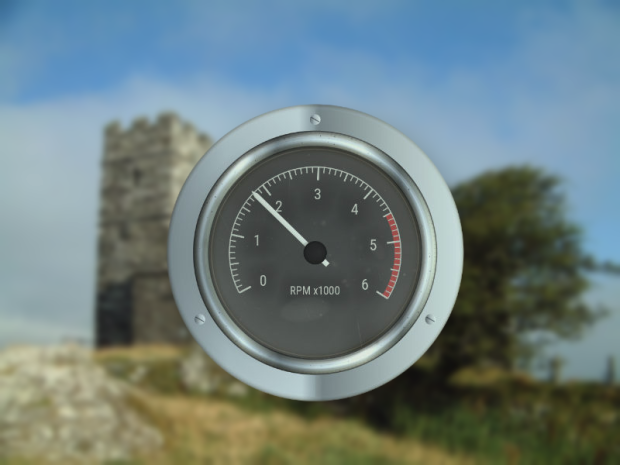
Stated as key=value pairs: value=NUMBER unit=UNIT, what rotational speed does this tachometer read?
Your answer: value=1800 unit=rpm
